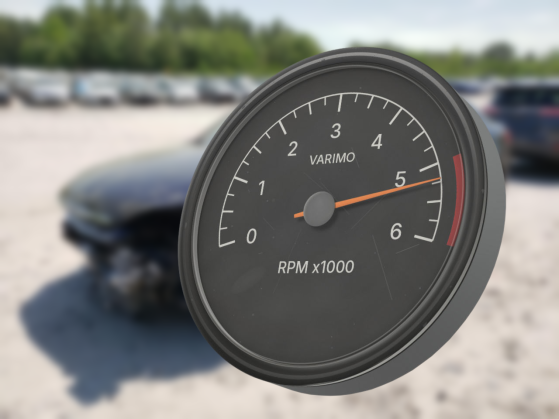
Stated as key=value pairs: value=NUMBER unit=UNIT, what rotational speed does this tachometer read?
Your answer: value=5250 unit=rpm
